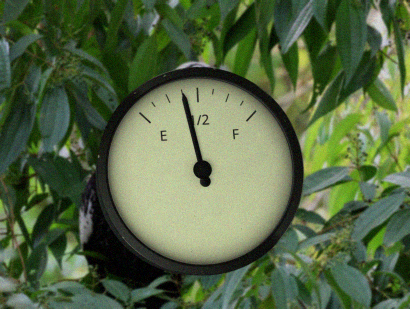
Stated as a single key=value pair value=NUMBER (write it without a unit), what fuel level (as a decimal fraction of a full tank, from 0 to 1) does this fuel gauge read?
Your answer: value=0.375
